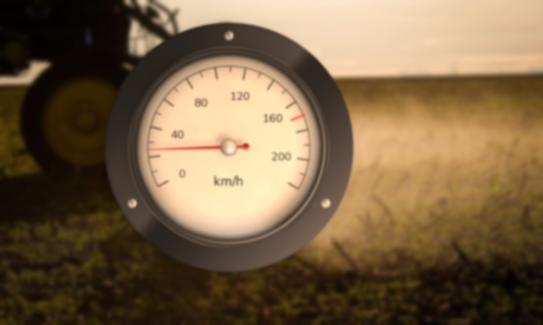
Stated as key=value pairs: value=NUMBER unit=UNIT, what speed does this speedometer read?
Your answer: value=25 unit=km/h
